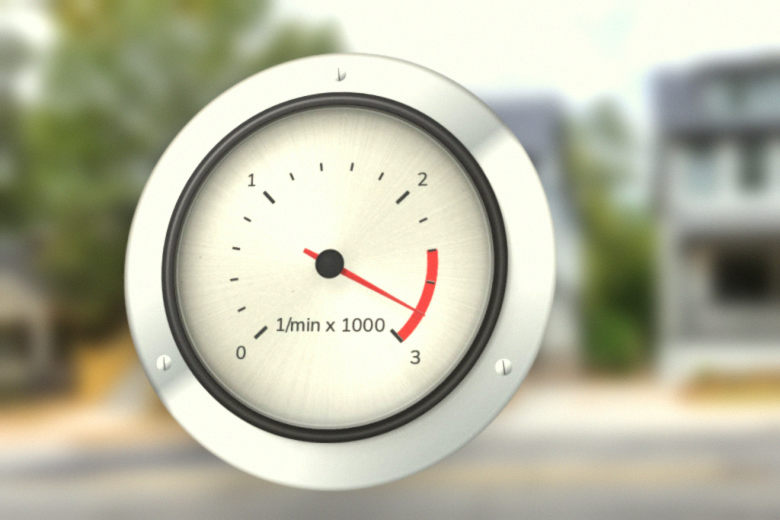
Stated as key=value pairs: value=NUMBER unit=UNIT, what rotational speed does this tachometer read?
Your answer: value=2800 unit=rpm
